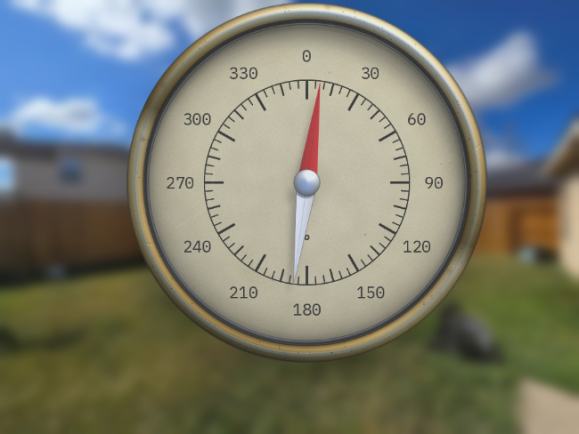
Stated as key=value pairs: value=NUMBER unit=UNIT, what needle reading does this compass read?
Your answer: value=7.5 unit=°
